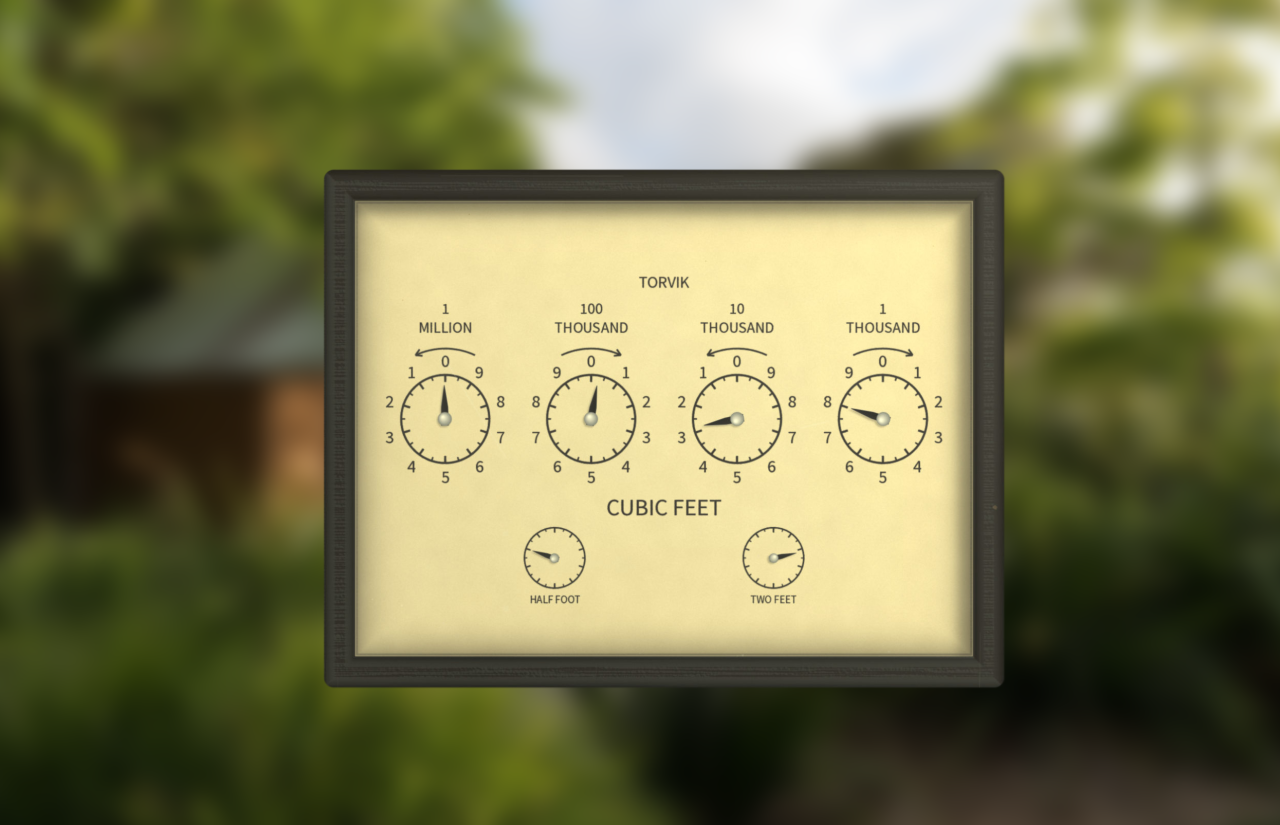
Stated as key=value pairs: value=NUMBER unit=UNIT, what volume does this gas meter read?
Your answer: value=2800 unit=ft³
